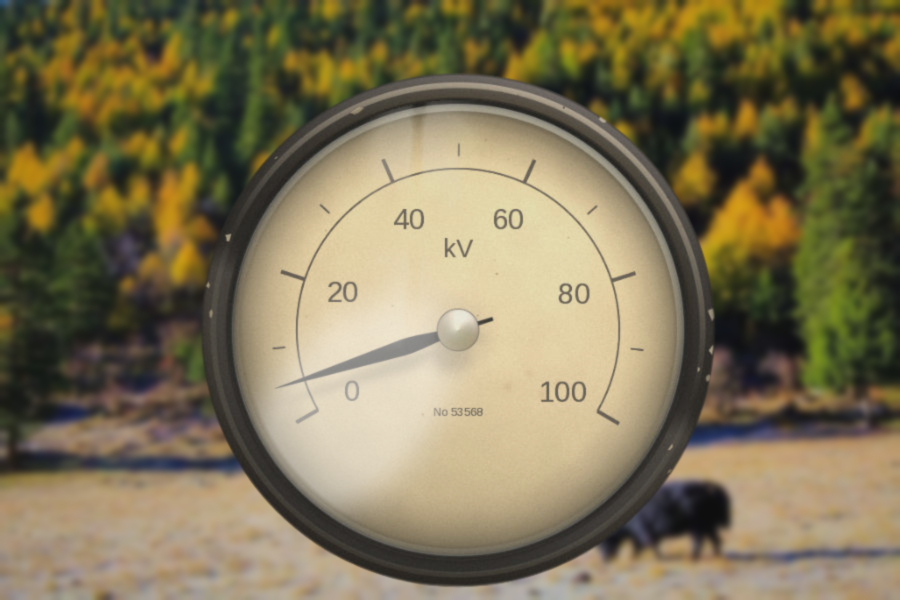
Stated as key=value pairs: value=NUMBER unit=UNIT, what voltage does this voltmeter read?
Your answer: value=5 unit=kV
